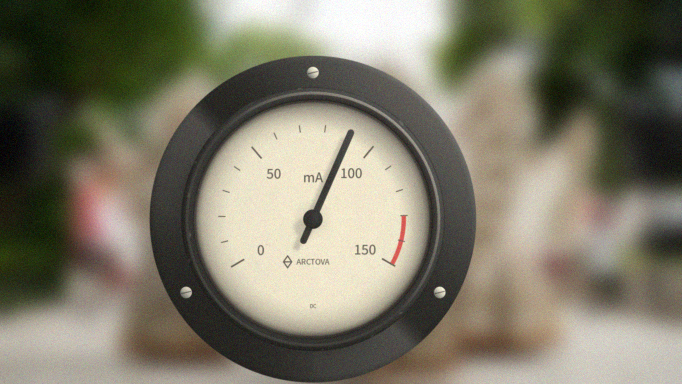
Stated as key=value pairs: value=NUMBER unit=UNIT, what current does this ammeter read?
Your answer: value=90 unit=mA
